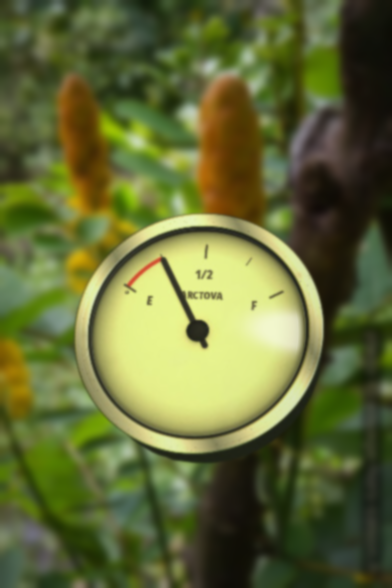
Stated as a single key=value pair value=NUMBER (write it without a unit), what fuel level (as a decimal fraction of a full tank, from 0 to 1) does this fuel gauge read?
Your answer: value=0.25
